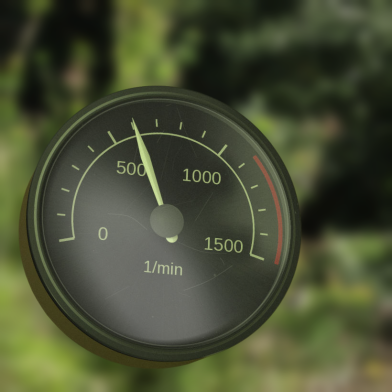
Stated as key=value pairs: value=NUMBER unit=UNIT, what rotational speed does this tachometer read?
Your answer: value=600 unit=rpm
